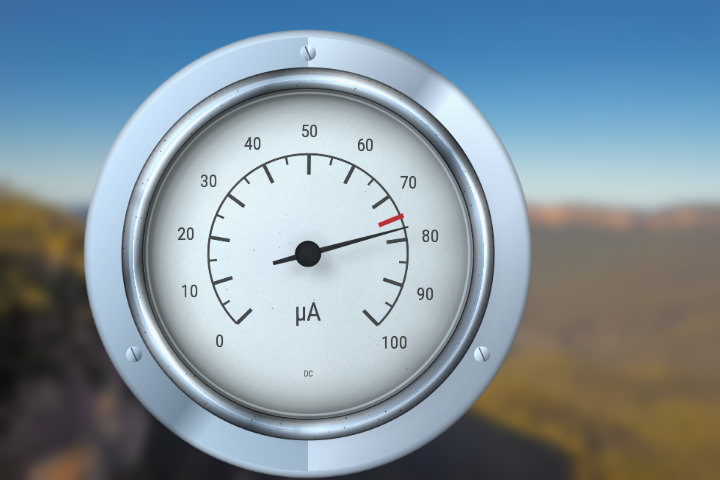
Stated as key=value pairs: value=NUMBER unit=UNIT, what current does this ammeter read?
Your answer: value=77.5 unit=µA
